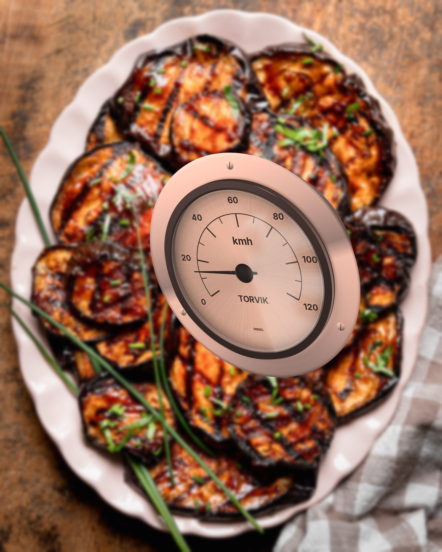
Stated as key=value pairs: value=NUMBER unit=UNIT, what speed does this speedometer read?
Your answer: value=15 unit=km/h
